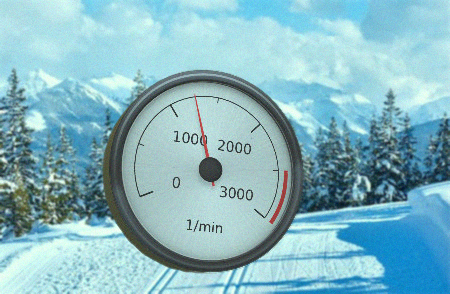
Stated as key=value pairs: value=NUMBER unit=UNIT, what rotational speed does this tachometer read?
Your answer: value=1250 unit=rpm
